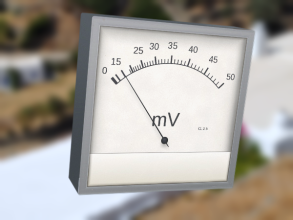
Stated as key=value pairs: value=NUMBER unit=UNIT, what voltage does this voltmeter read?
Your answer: value=15 unit=mV
